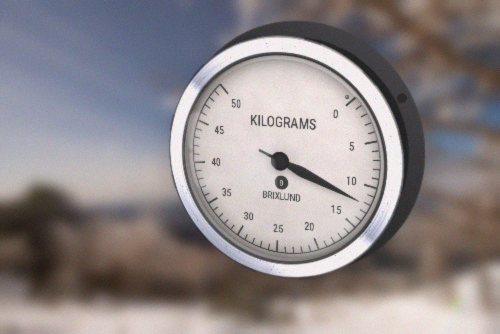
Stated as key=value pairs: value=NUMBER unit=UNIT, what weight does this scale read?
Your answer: value=12 unit=kg
